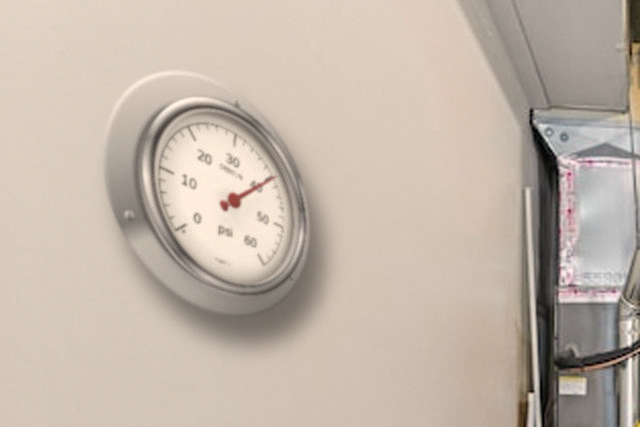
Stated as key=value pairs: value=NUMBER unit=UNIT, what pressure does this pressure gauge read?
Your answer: value=40 unit=psi
